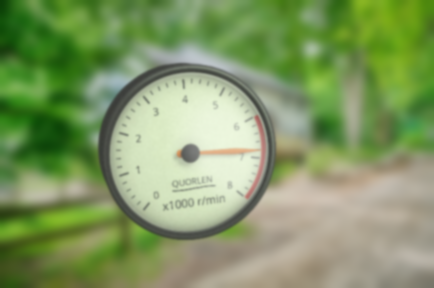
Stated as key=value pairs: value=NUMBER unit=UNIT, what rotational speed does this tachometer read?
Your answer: value=6800 unit=rpm
